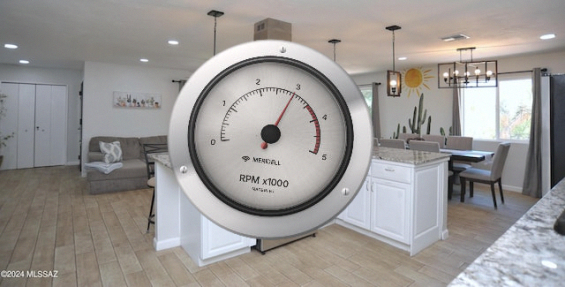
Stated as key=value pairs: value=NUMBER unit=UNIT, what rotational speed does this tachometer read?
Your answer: value=3000 unit=rpm
